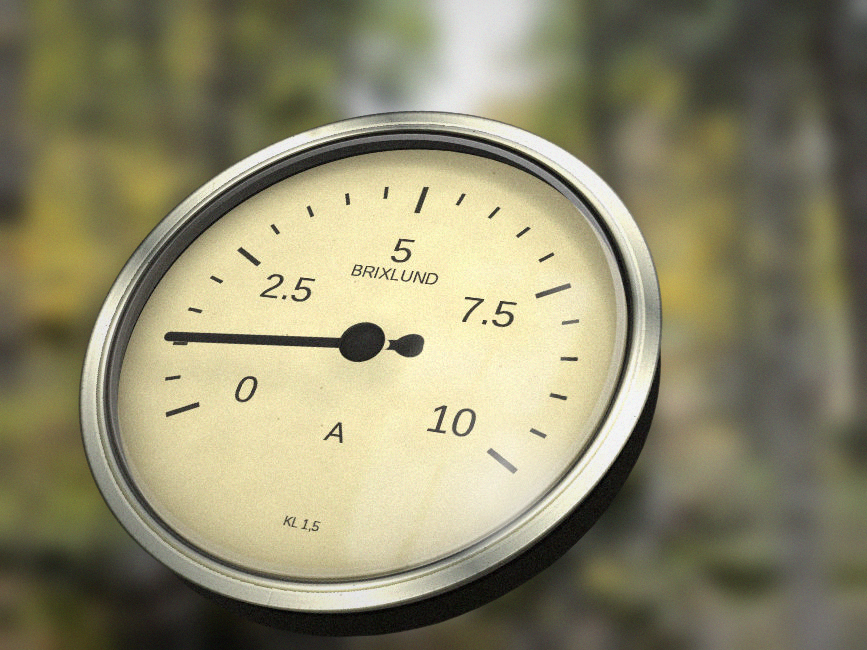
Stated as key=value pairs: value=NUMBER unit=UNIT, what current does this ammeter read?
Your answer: value=1 unit=A
